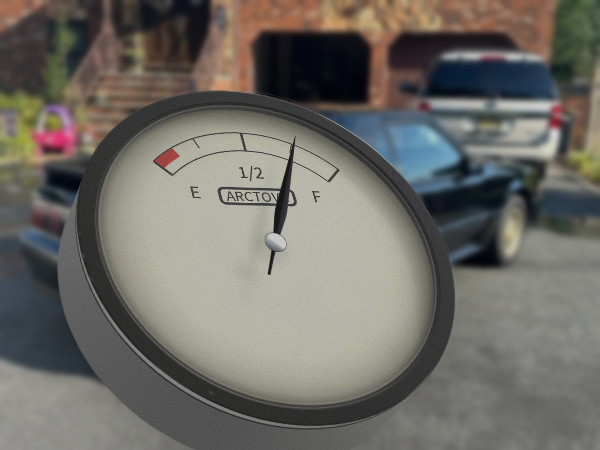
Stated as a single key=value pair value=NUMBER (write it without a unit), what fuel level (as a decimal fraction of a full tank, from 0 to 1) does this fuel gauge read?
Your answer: value=0.75
